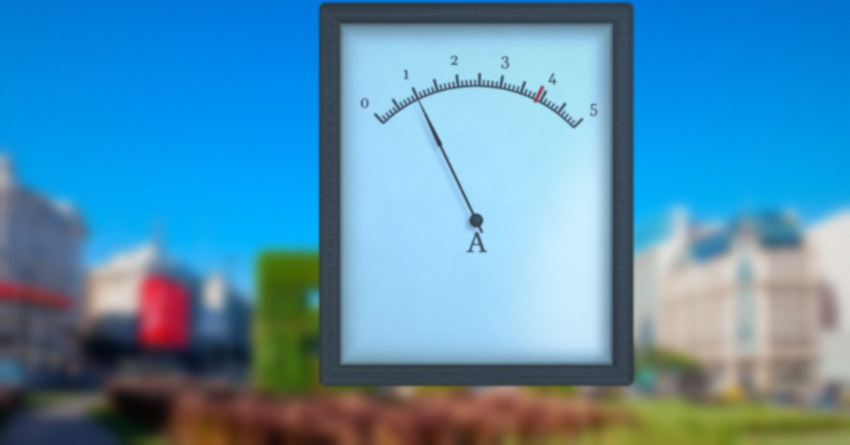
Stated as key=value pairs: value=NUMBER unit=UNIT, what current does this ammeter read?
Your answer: value=1 unit=A
